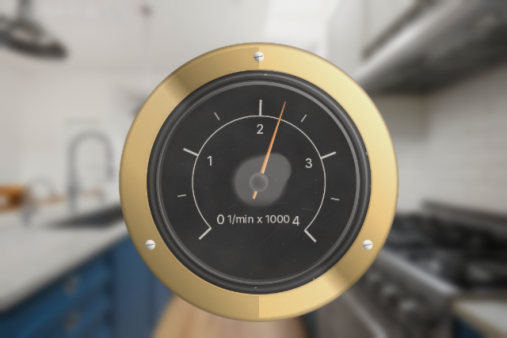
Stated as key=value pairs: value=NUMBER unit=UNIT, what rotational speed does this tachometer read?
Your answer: value=2250 unit=rpm
